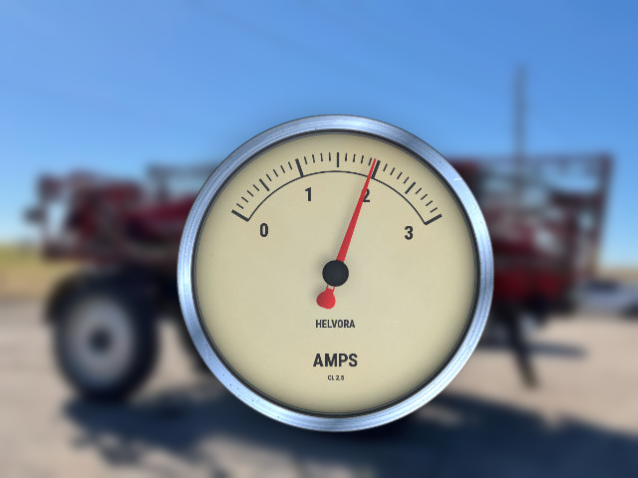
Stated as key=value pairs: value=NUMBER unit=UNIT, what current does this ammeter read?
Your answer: value=1.95 unit=A
